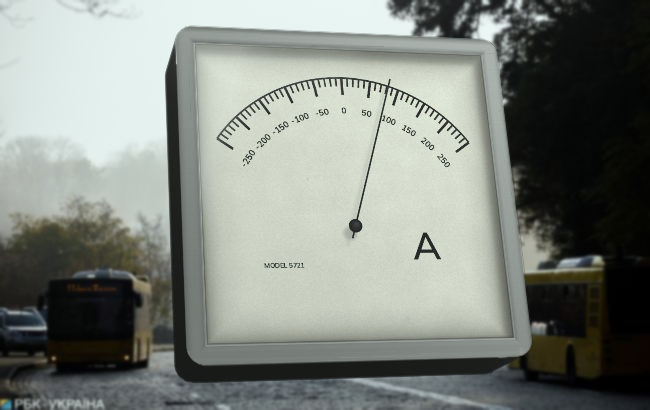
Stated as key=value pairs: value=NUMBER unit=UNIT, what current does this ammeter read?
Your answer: value=80 unit=A
